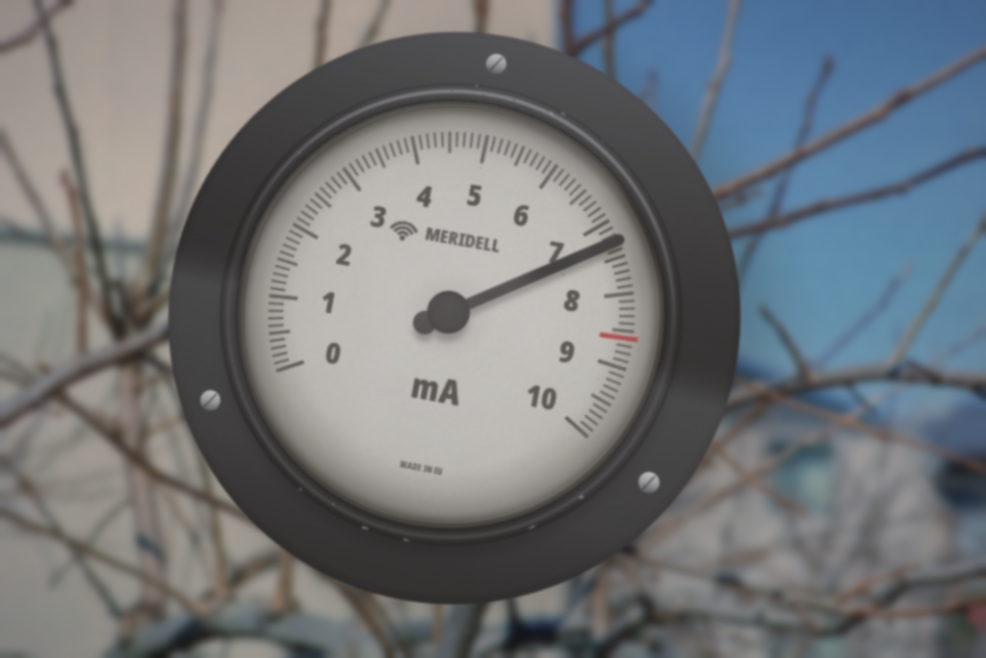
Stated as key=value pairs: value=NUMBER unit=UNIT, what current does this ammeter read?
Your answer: value=7.3 unit=mA
